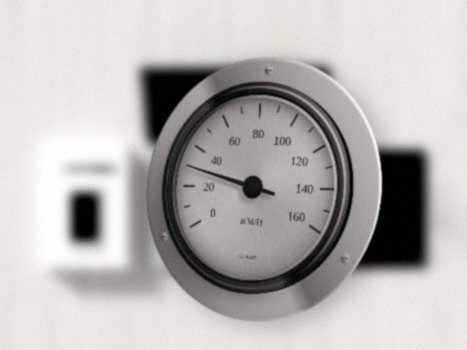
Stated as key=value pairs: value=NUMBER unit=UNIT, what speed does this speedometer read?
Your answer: value=30 unit=km/h
